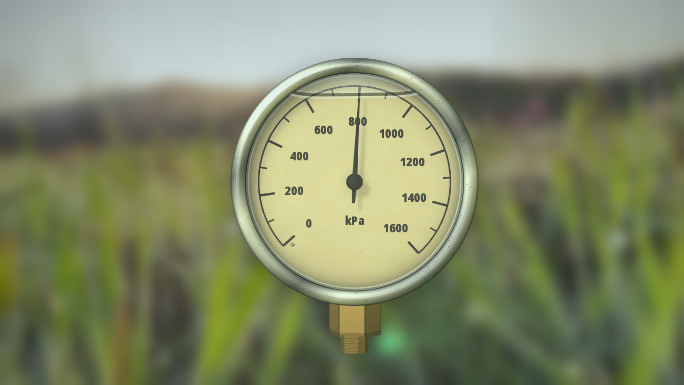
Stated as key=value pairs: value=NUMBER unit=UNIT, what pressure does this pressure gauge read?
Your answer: value=800 unit=kPa
